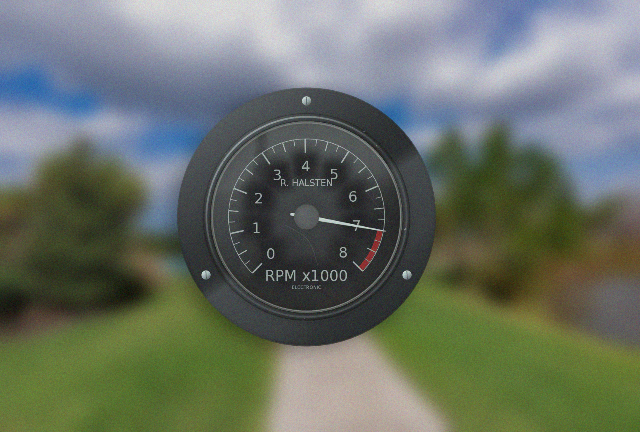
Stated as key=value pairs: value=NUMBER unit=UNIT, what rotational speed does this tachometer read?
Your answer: value=7000 unit=rpm
